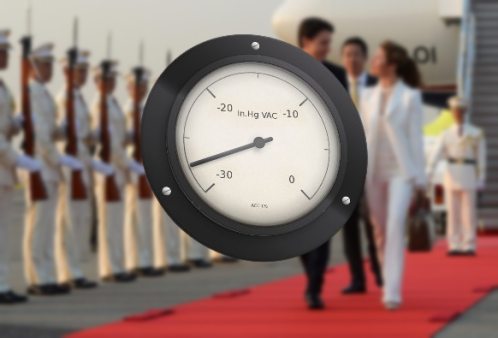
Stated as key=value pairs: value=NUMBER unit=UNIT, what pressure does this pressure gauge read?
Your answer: value=-27.5 unit=inHg
